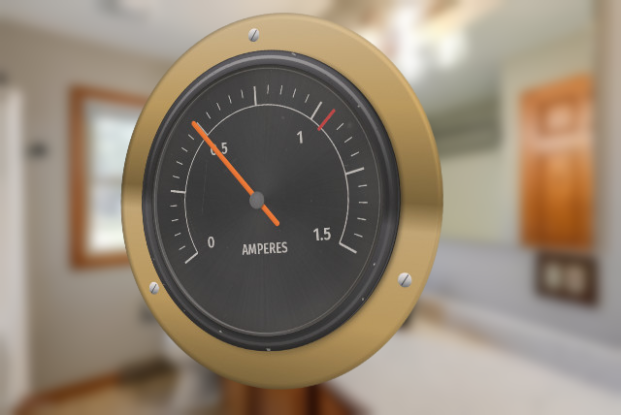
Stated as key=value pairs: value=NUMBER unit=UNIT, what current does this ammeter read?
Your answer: value=0.5 unit=A
